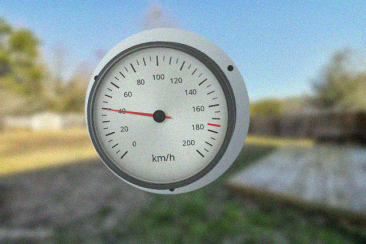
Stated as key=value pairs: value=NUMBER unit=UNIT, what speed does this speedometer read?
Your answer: value=40 unit=km/h
